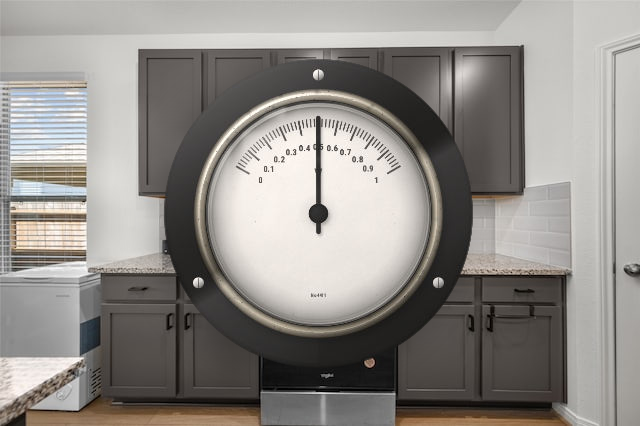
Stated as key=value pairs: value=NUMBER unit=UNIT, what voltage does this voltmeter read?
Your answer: value=0.5 unit=V
